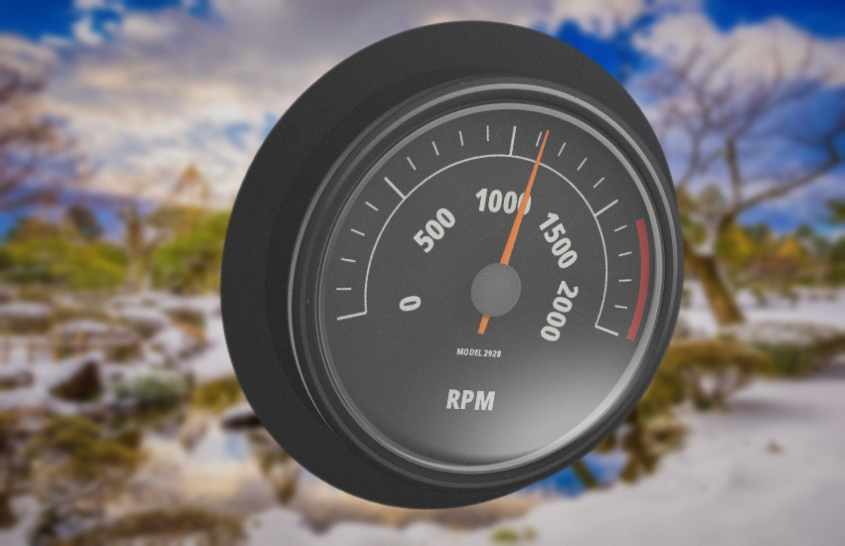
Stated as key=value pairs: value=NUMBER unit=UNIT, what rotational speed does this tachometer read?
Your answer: value=1100 unit=rpm
